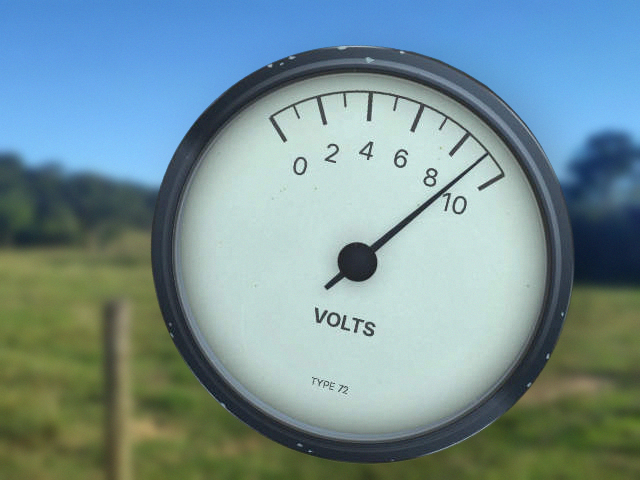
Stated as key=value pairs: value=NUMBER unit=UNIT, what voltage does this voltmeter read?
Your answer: value=9 unit=V
